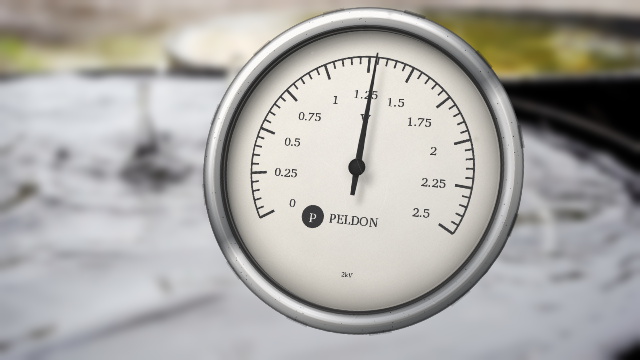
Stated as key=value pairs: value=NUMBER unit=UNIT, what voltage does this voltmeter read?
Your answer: value=1.3 unit=V
